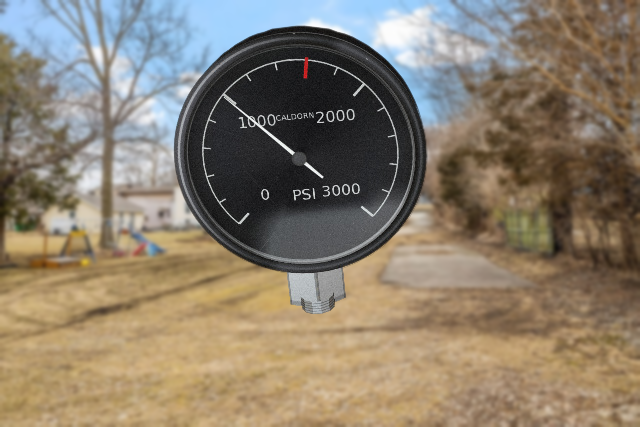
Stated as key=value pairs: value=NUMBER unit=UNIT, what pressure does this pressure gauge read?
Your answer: value=1000 unit=psi
